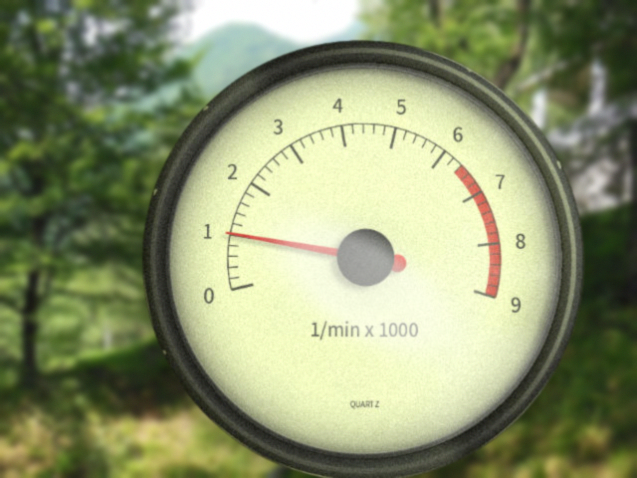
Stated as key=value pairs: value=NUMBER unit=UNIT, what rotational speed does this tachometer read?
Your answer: value=1000 unit=rpm
